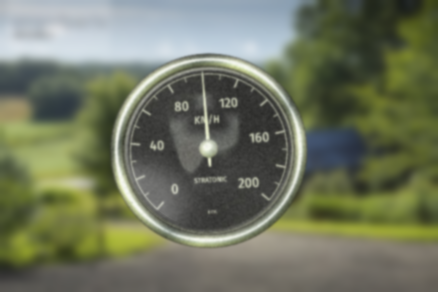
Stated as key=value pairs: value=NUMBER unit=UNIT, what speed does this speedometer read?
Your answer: value=100 unit=km/h
